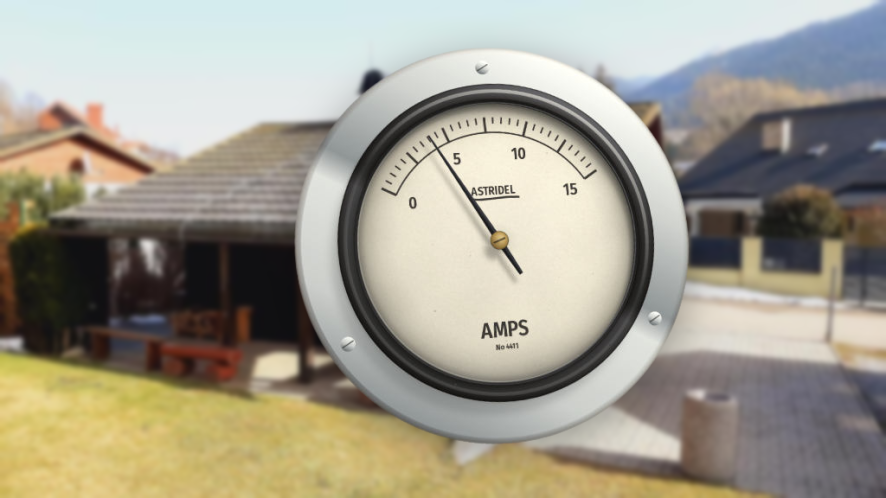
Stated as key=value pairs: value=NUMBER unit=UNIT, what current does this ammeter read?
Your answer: value=4 unit=A
